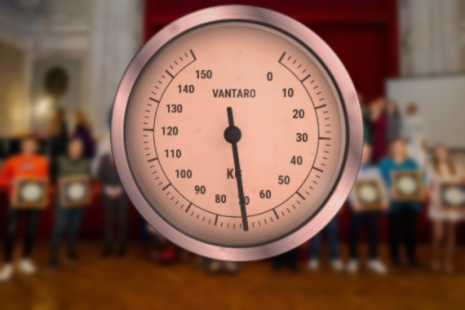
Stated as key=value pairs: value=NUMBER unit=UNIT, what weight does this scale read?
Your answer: value=70 unit=kg
